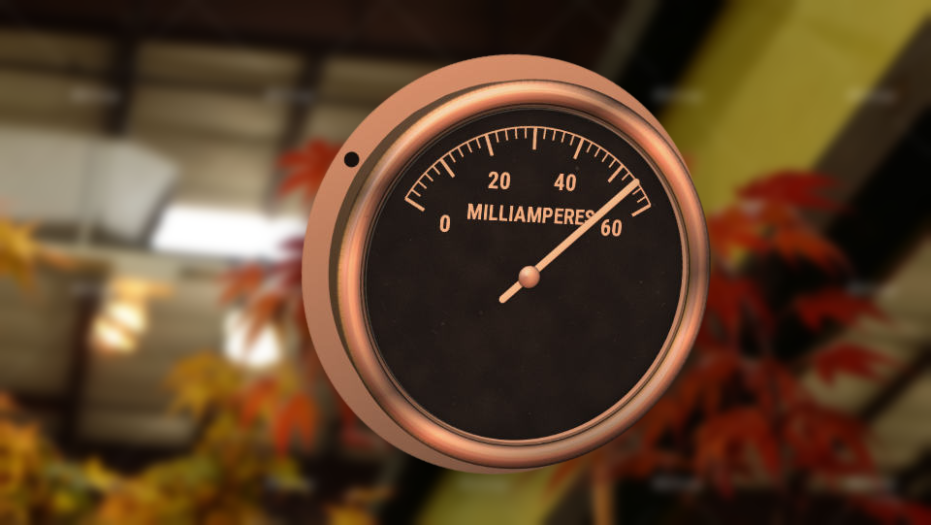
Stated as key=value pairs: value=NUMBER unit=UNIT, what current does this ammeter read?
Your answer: value=54 unit=mA
